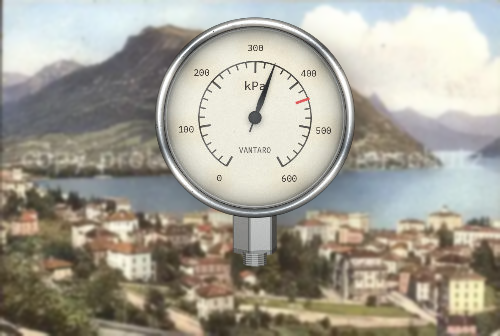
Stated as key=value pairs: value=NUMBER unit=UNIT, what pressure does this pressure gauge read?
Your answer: value=340 unit=kPa
